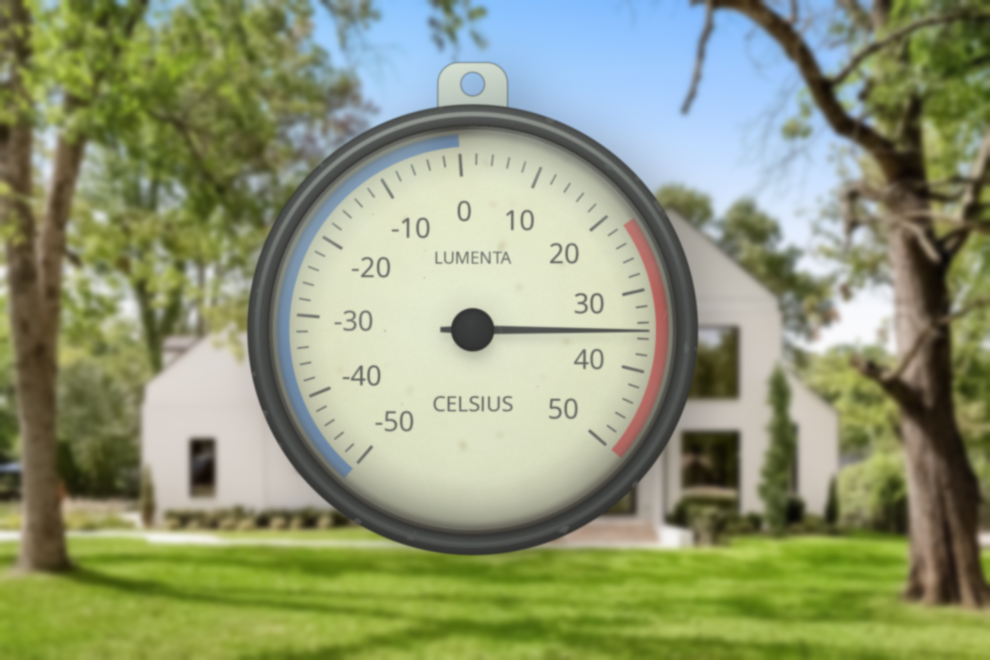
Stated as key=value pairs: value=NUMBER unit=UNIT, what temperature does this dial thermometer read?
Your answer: value=35 unit=°C
